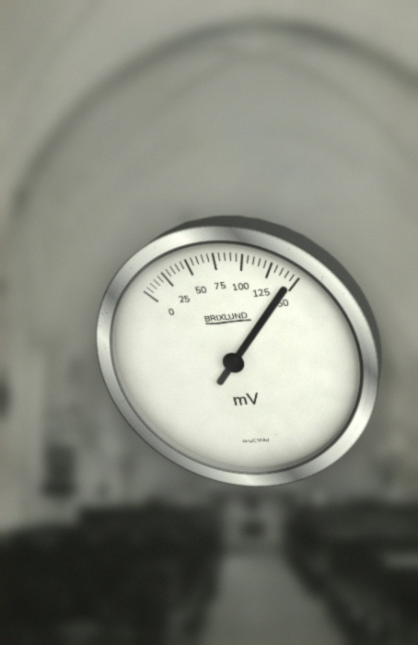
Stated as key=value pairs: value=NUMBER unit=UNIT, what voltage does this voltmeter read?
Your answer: value=145 unit=mV
